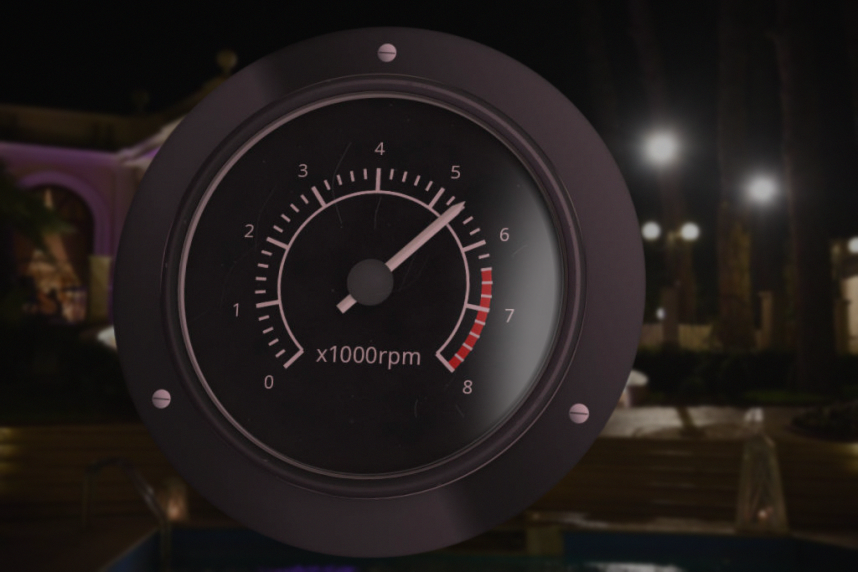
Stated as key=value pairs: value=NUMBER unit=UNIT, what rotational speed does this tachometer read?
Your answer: value=5400 unit=rpm
